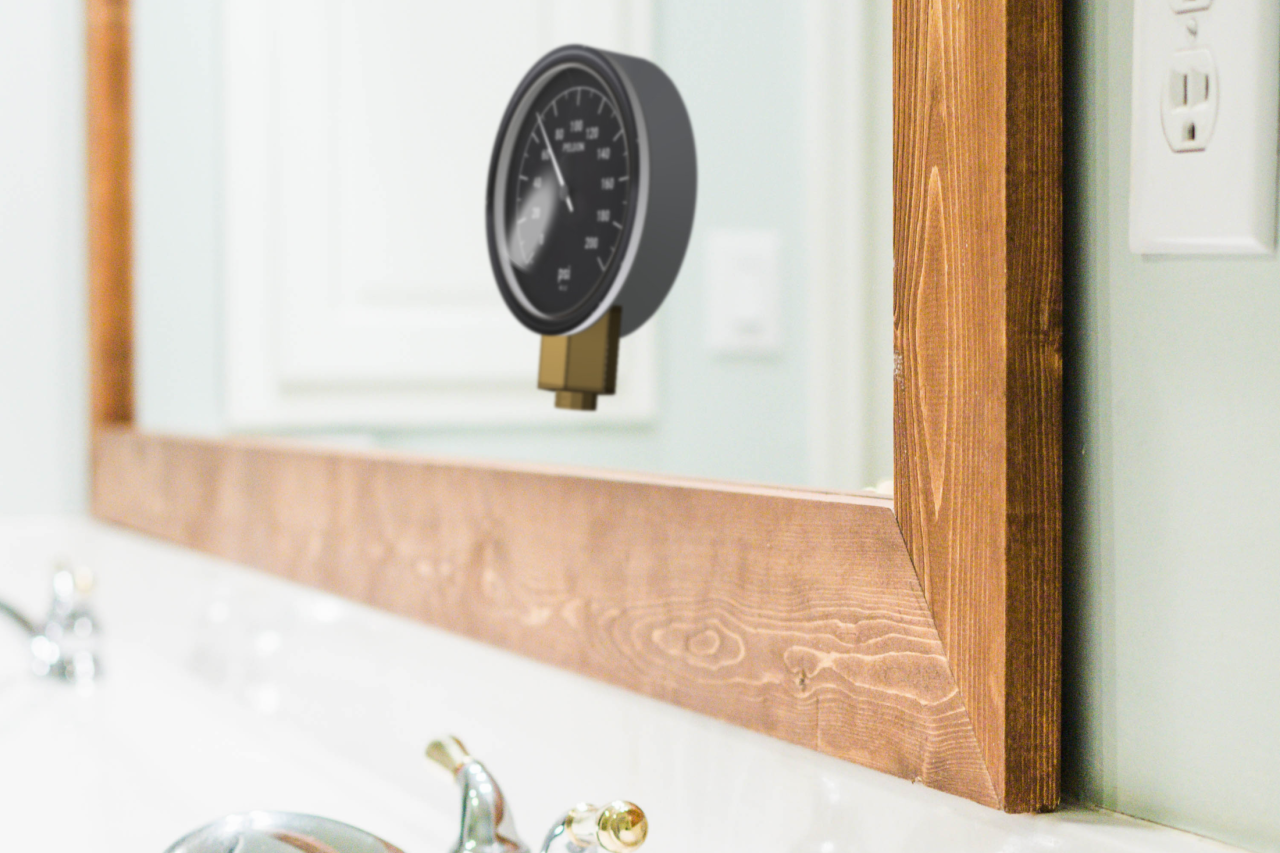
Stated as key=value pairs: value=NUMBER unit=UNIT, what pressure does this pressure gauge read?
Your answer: value=70 unit=psi
